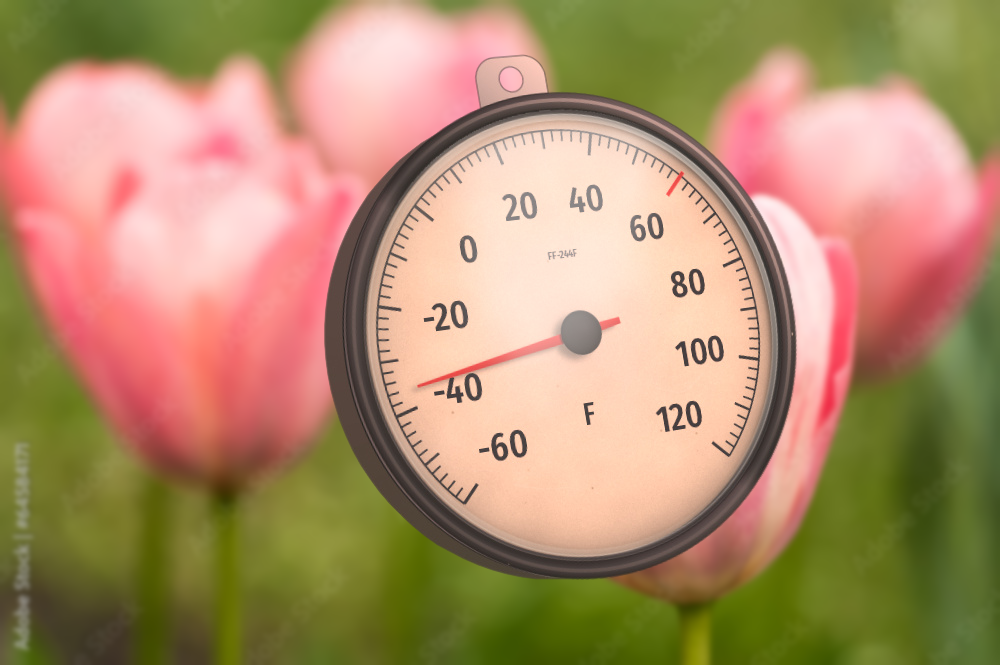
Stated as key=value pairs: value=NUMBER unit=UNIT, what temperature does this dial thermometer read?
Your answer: value=-36 unit=°F
